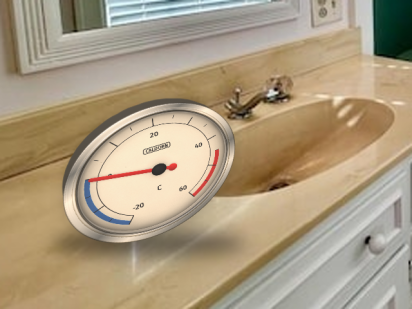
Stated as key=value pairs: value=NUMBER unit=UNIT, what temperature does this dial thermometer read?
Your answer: value=0 unit=°C
